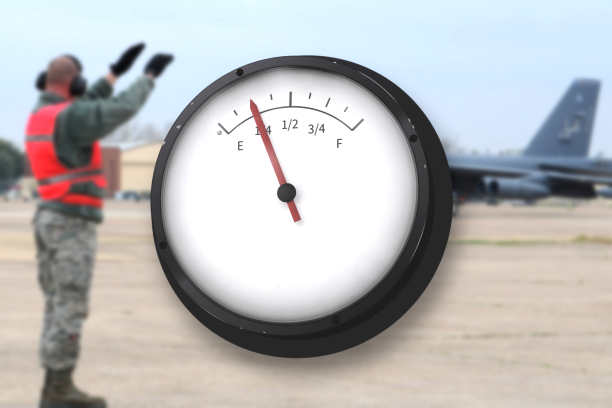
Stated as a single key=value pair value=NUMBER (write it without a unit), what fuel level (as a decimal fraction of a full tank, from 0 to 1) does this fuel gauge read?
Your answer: value=0.25
